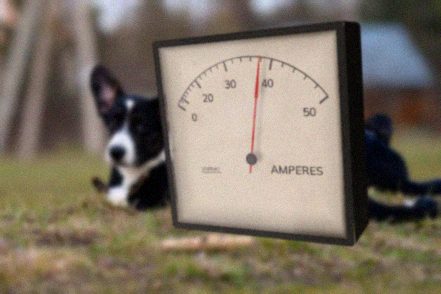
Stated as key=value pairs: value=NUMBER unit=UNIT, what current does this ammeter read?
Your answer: value=38 unit=A
